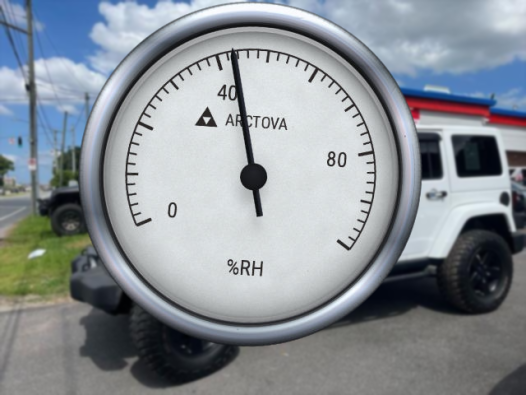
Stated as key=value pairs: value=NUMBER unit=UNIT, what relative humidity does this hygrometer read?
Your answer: value=43 unit=%
